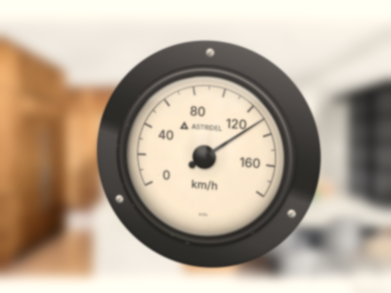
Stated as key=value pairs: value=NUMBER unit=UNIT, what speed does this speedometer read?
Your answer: value=130 unit=km/h
